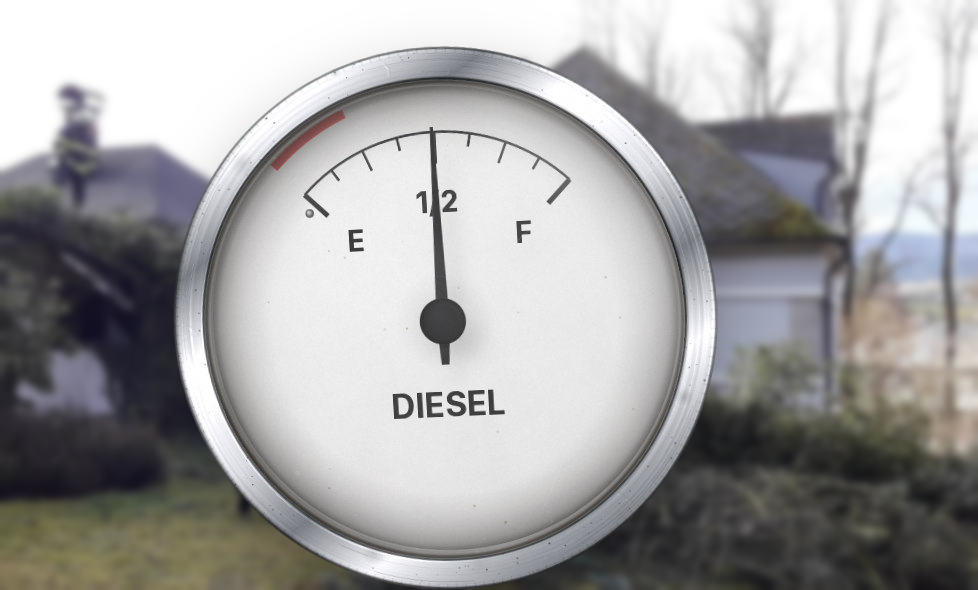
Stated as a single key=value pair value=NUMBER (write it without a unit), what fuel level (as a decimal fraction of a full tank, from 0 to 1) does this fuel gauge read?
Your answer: value=0.5
